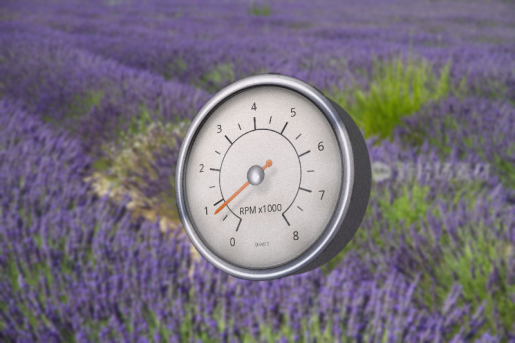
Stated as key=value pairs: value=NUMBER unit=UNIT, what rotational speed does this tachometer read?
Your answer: value=750 unit=rpm
